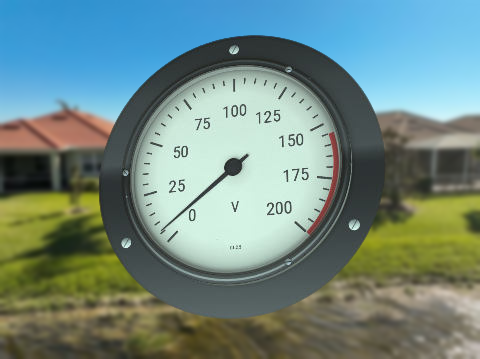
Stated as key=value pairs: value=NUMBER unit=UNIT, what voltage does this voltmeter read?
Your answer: value=5 unit=V
